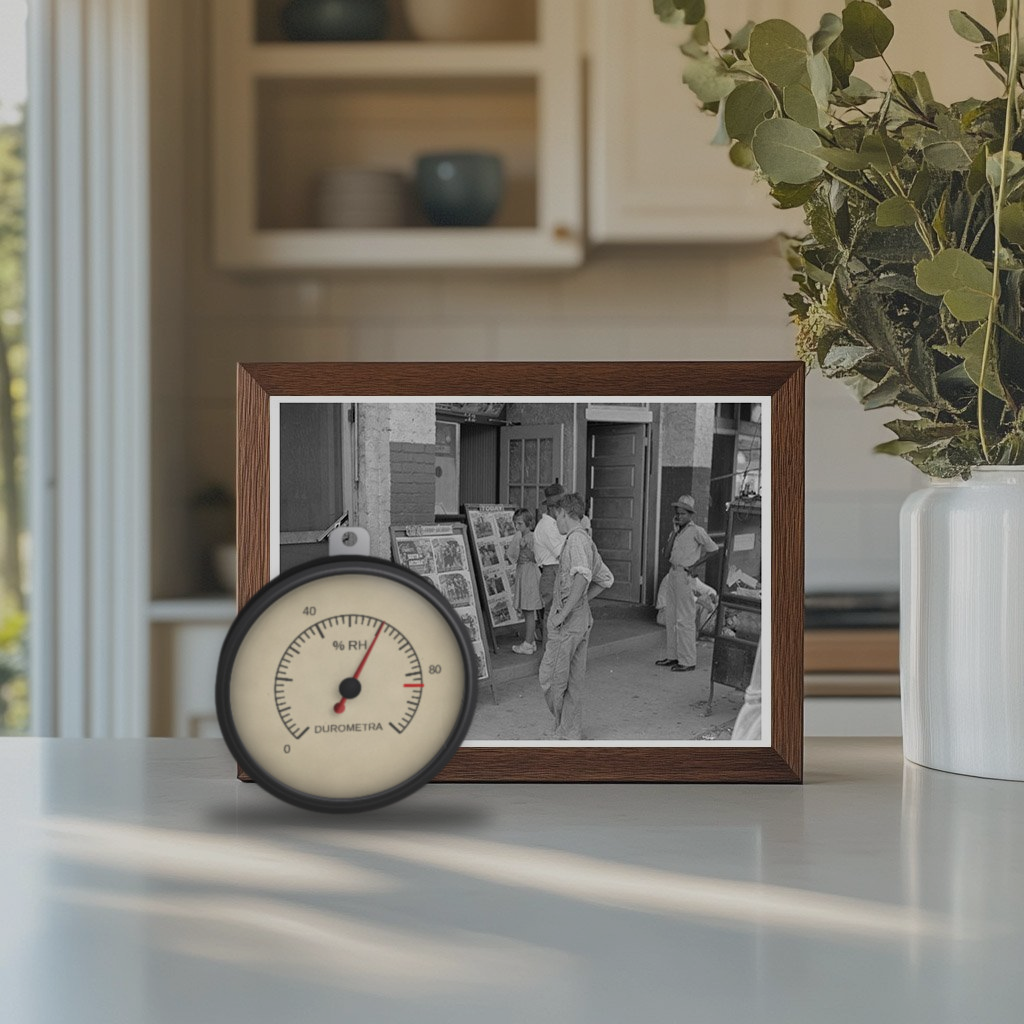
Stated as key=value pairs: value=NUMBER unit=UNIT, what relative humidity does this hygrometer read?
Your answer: value=60 unit=%
